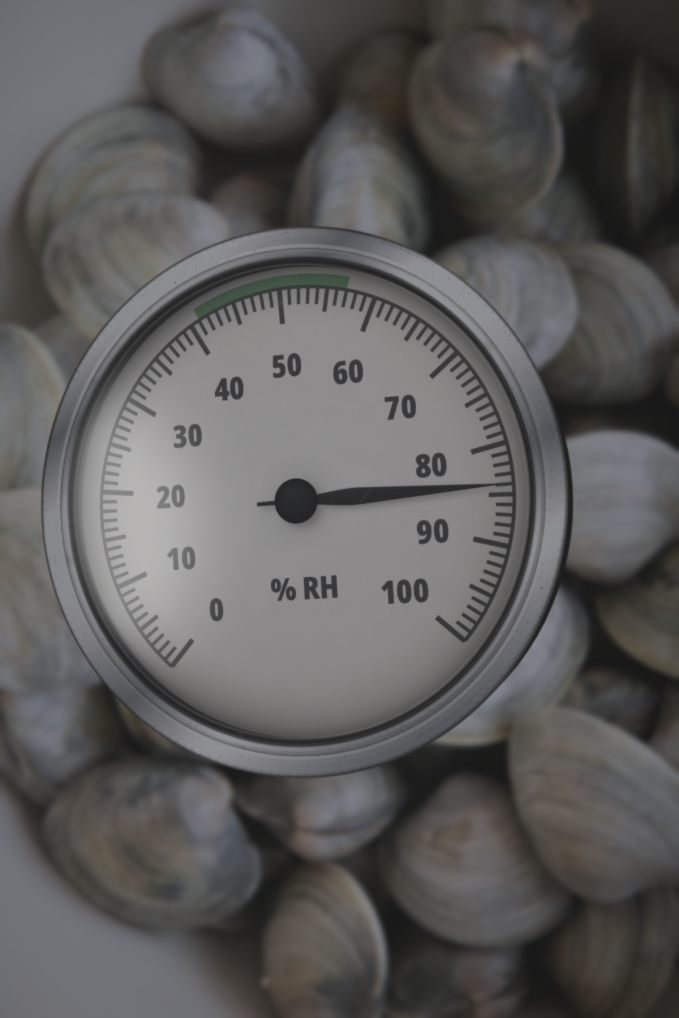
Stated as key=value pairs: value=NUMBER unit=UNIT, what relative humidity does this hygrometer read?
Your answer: value=84 unit=%
